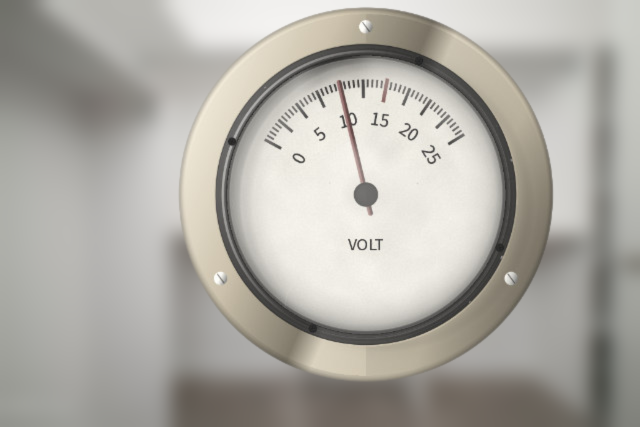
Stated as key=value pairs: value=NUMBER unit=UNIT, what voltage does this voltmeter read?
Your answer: value=10 unit=V
